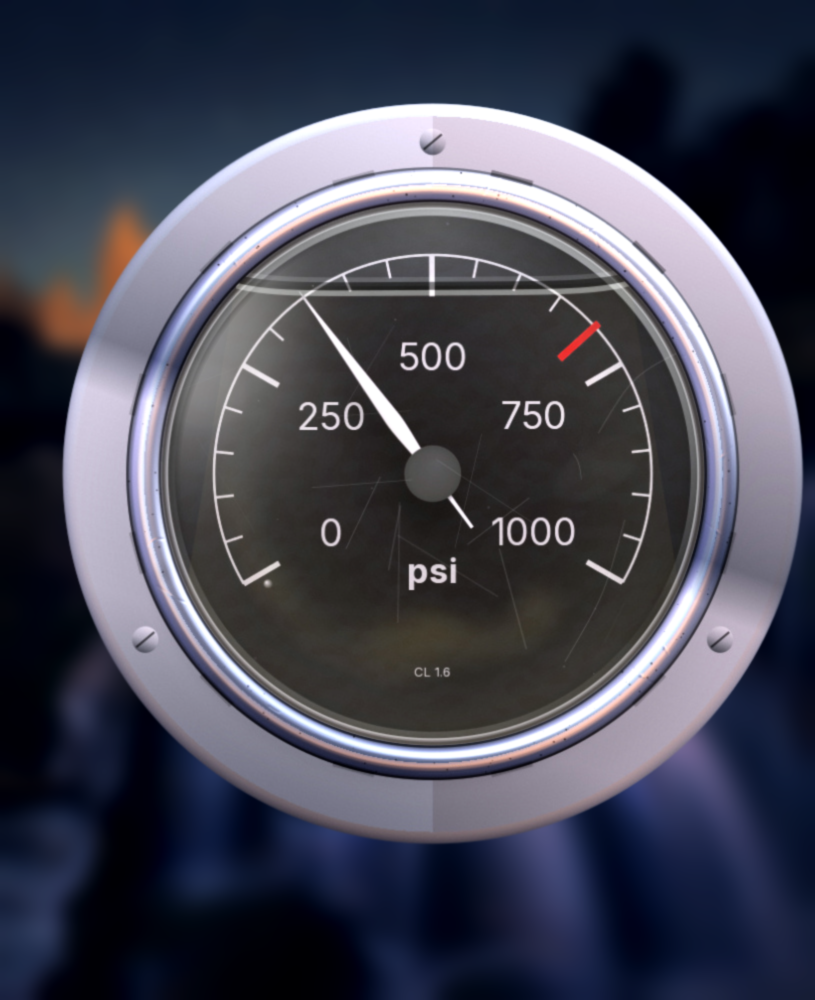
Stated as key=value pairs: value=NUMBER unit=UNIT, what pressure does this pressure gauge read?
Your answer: value=350 unit=psi
